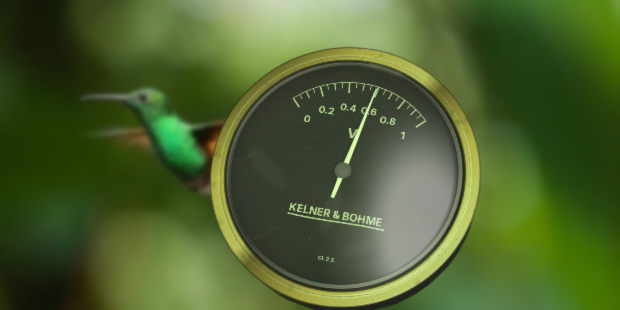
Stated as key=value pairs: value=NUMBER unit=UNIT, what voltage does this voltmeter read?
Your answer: value=0.6 unit=V
